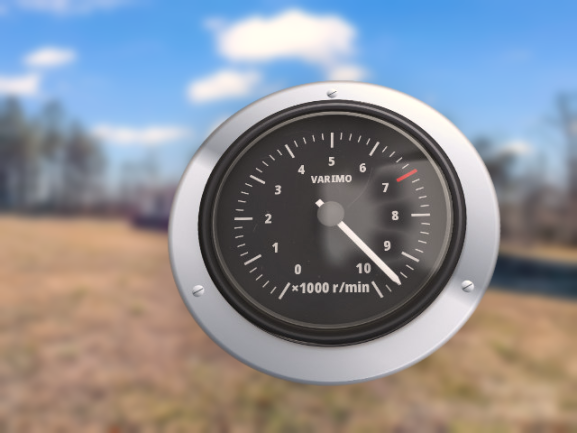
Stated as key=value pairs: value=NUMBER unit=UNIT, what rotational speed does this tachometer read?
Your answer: value=9600 unit=rpm
